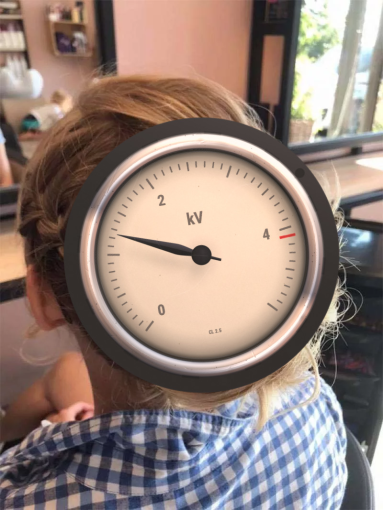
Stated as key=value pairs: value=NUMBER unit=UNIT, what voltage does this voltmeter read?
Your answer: value=1.25 unit=kV
